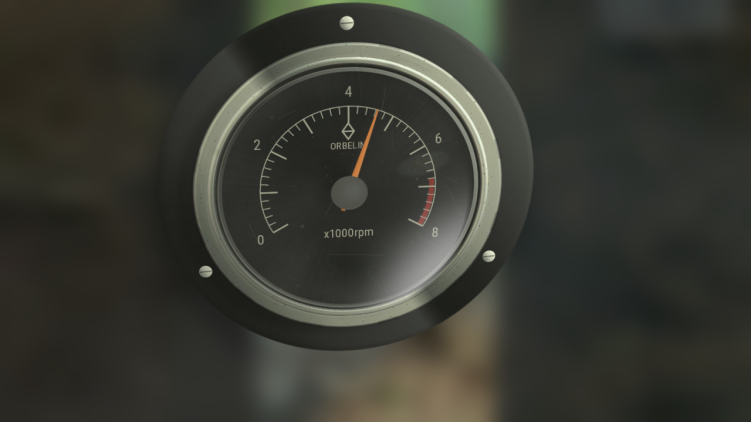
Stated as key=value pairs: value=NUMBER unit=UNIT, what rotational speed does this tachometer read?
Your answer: value=4600 unit=rpm
